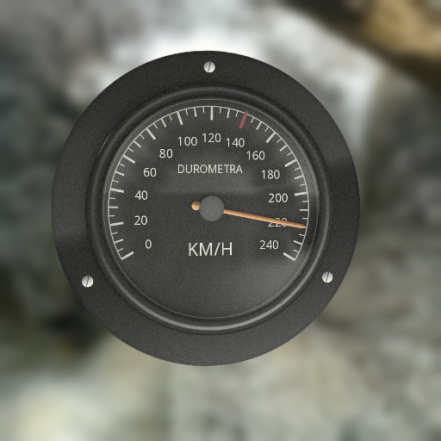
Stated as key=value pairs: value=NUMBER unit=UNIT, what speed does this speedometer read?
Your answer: value=220 unit=km/h
